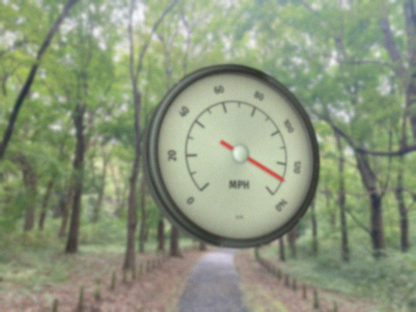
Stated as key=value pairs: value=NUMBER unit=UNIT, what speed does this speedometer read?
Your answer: value=130 unit=mph
